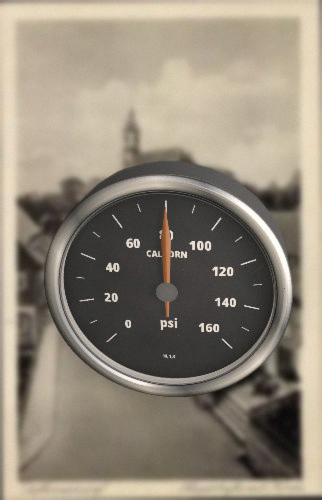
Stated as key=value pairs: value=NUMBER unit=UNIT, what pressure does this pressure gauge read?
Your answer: value=80 unit=psi
